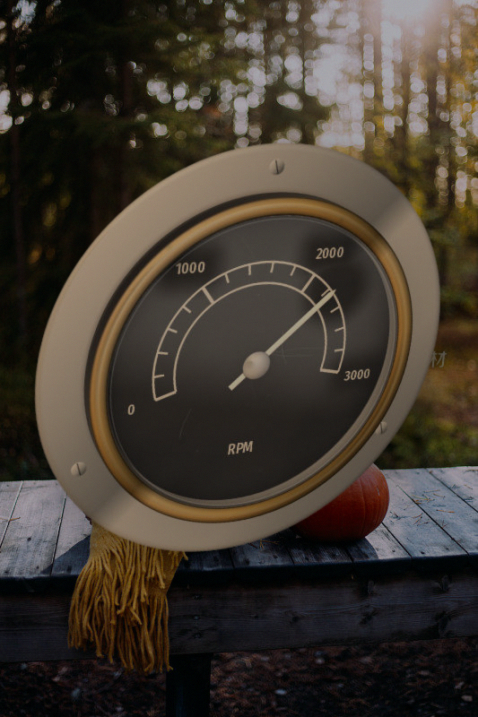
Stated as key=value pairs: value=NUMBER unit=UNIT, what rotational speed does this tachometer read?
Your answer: value=2200 unit=rpm
